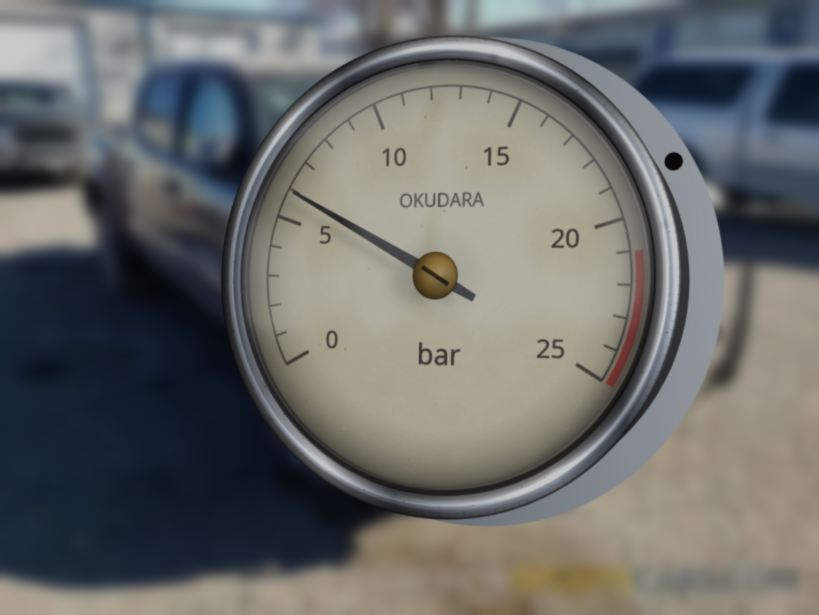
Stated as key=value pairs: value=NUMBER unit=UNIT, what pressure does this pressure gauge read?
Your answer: value=6 unit=bar
